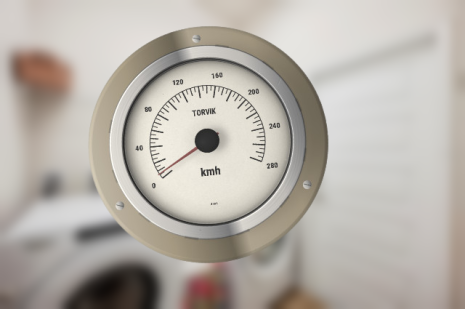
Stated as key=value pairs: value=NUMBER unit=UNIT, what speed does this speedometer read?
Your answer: value=5 unit=km/h
